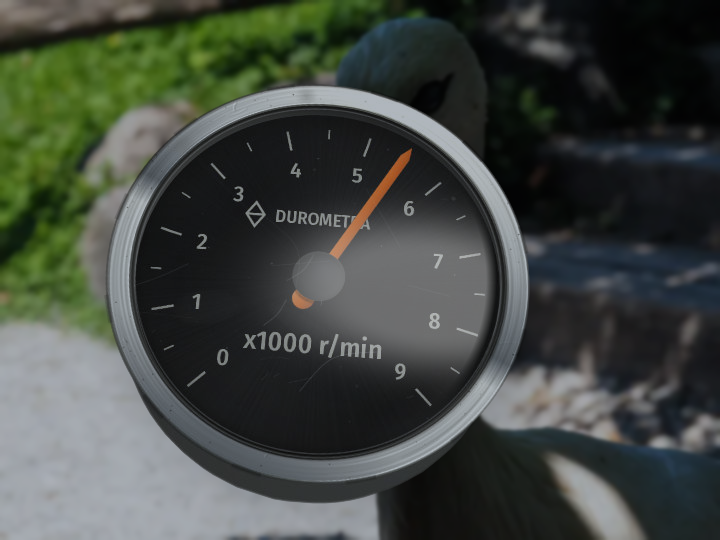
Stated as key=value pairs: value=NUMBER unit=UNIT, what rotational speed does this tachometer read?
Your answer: value=5500 unit=rpm
